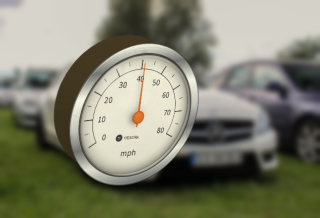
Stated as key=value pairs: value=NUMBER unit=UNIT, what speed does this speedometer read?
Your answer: value=40 unit=mph
